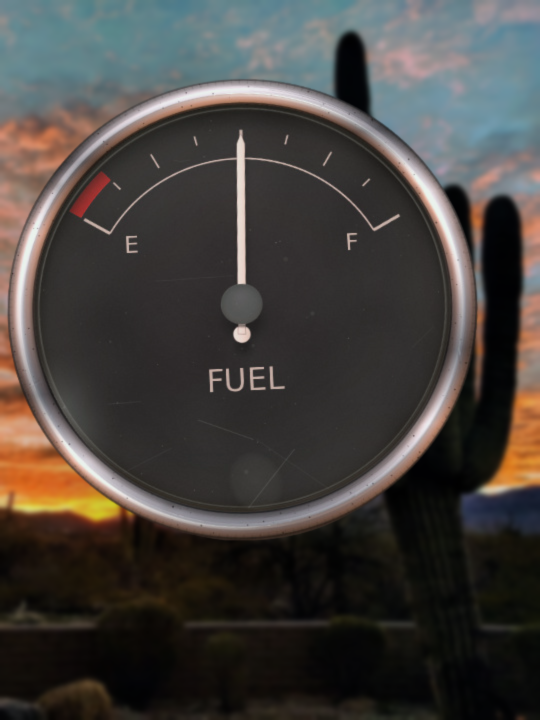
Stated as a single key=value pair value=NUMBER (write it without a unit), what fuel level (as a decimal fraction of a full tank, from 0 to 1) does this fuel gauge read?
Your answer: value=0.5
